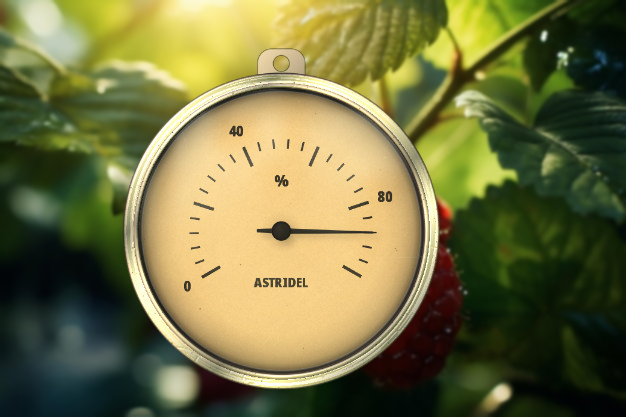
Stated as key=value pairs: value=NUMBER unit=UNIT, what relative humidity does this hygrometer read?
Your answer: value=88 unit=%
